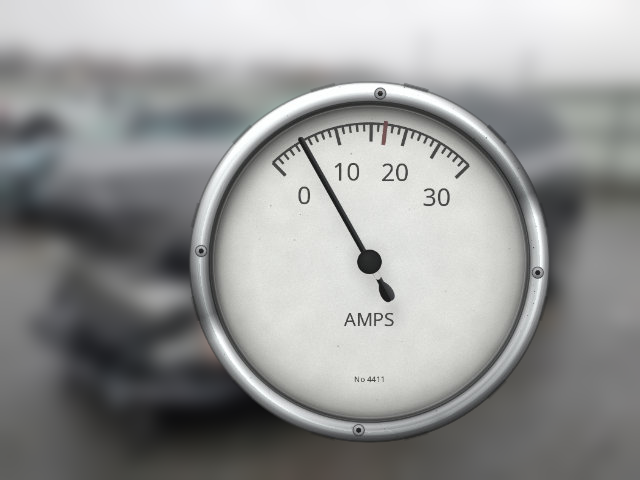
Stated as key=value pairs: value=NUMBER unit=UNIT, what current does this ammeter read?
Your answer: value=5 unit=A
